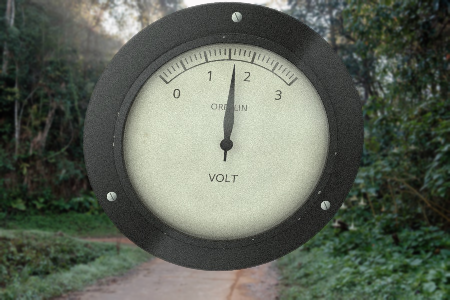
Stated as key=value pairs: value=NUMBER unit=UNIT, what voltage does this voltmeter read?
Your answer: value=1.6 unit=V
